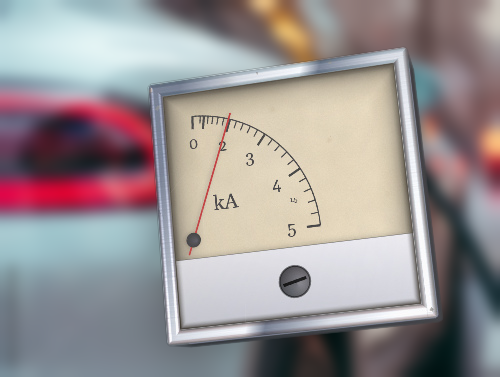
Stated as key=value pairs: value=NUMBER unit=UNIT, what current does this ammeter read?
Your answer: value=2 unit=kA
